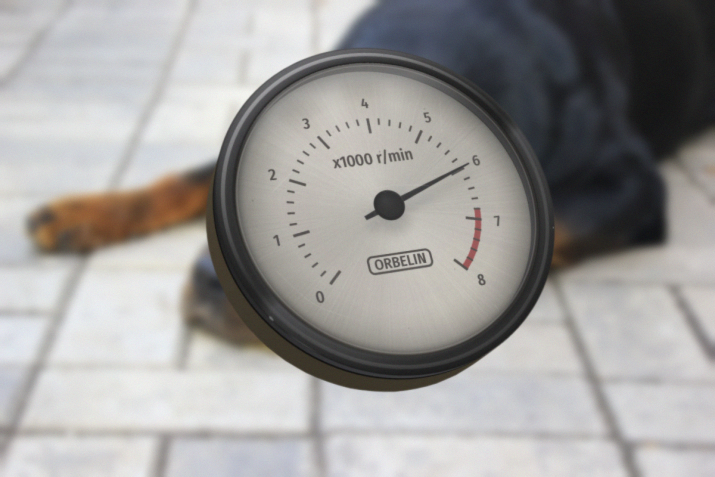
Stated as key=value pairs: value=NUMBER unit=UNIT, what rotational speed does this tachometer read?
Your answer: value=6000 unit=rpm
